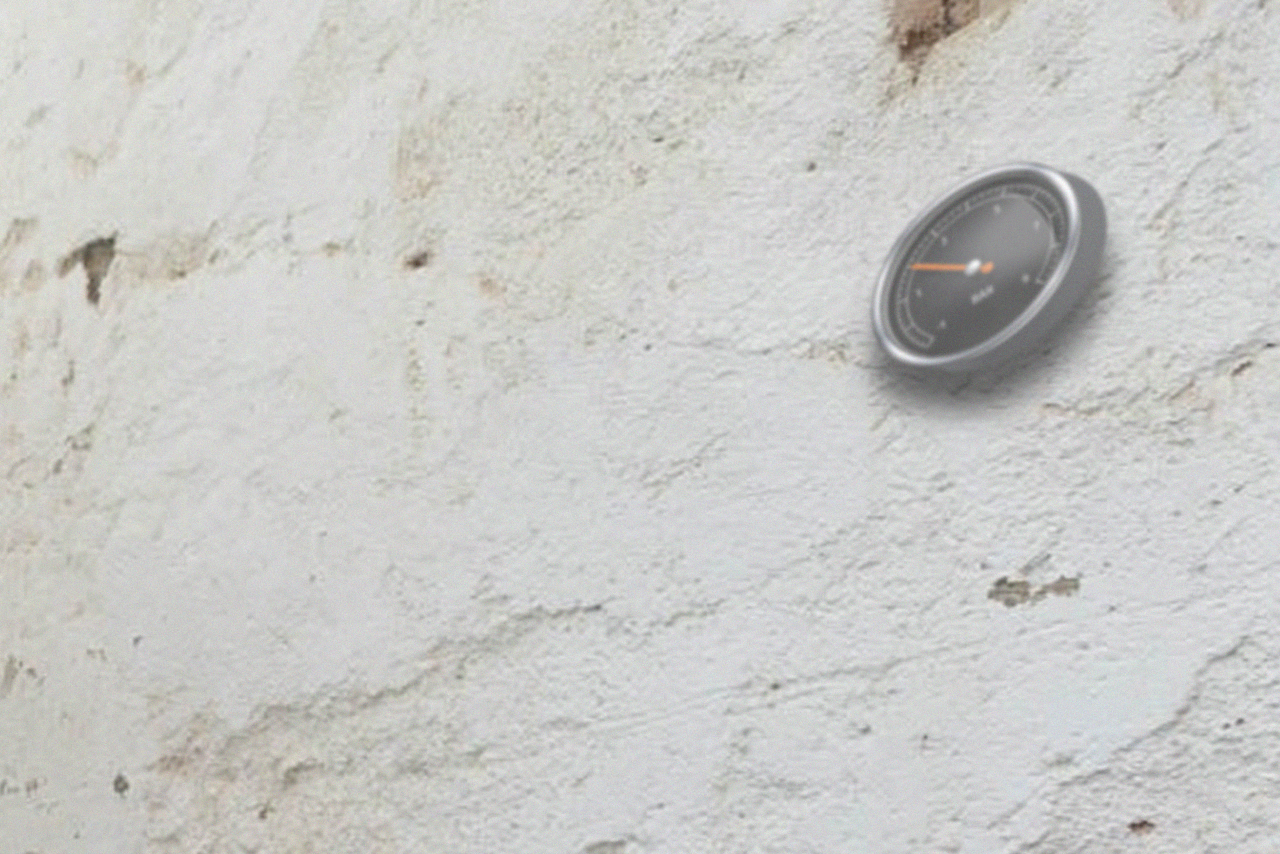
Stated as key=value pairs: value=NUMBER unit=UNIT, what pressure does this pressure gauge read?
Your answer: value=2 unit=bar
